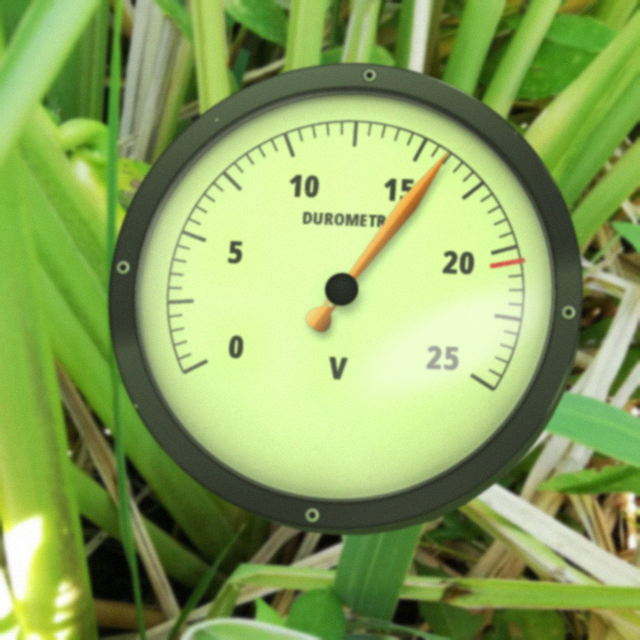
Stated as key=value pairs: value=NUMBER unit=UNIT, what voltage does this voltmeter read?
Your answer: value=16 unit=V
